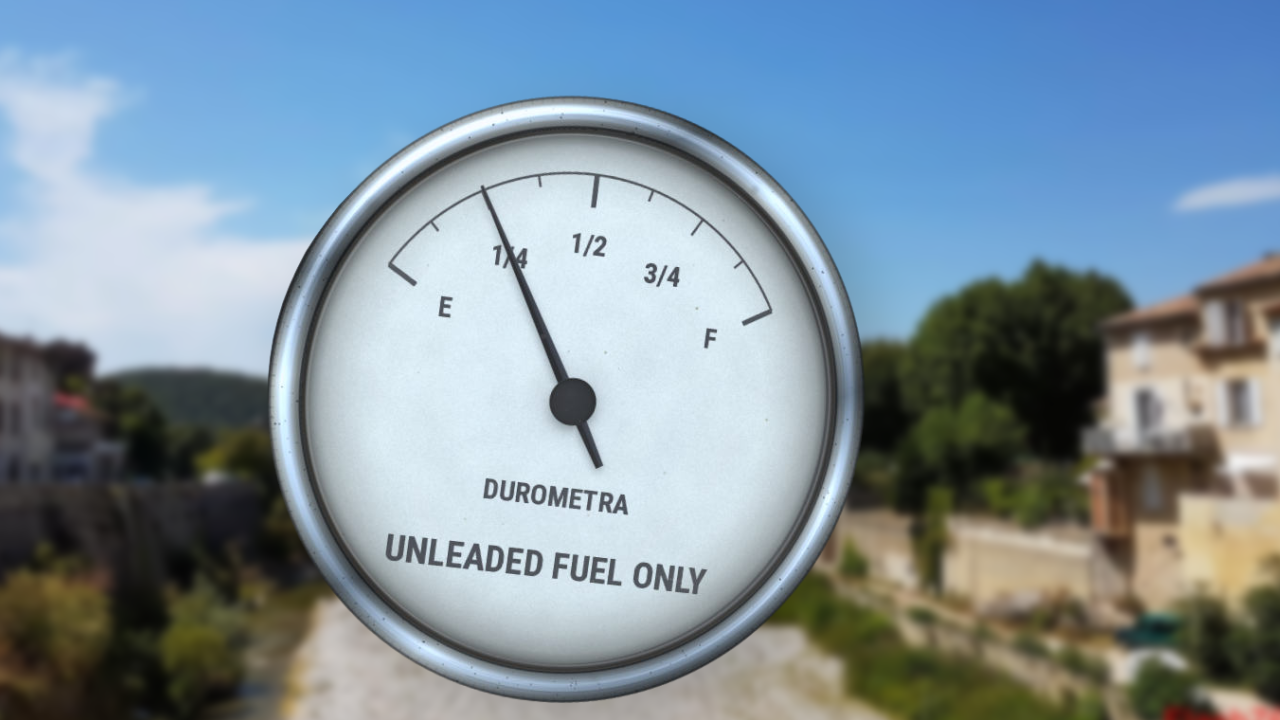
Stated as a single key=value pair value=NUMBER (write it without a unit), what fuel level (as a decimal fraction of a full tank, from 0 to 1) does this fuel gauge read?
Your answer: value=0.25
